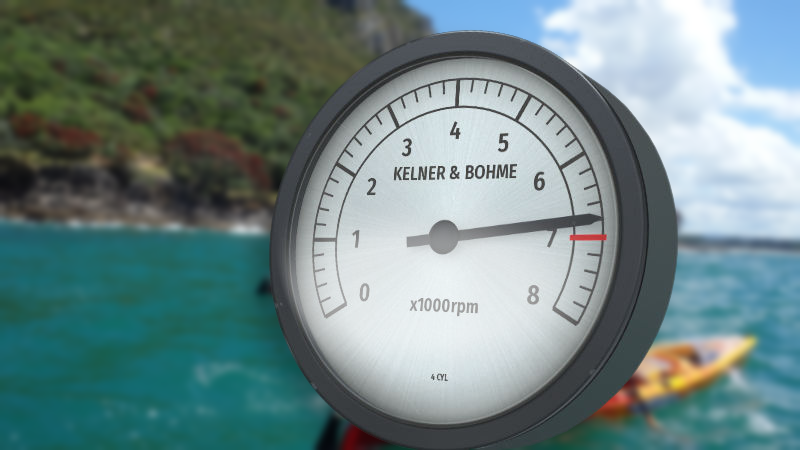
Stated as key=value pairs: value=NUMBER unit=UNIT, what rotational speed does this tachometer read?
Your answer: value=6800 unit=rpm
